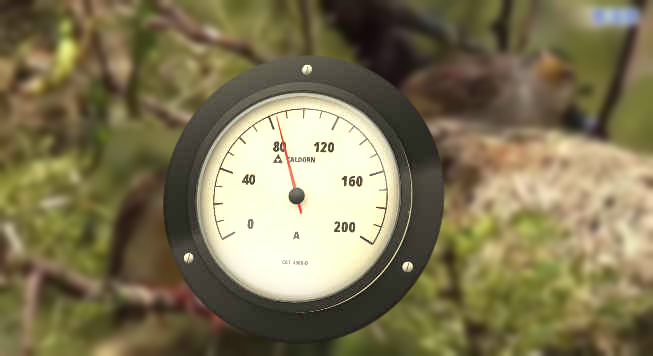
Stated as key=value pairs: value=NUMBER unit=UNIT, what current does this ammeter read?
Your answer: value=85 unit=A
